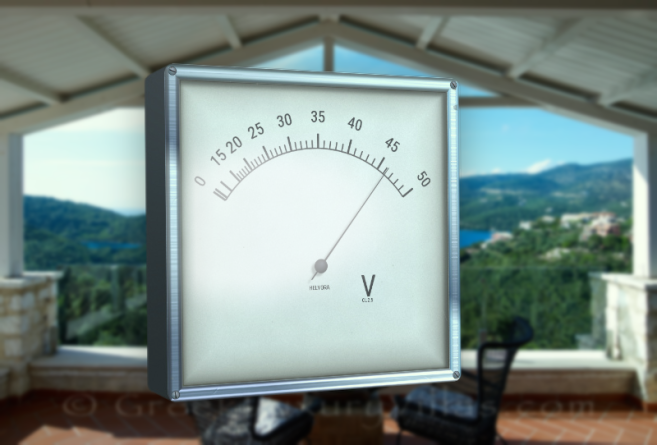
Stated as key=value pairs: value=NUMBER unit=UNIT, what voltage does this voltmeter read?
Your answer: value=46 unit=V
